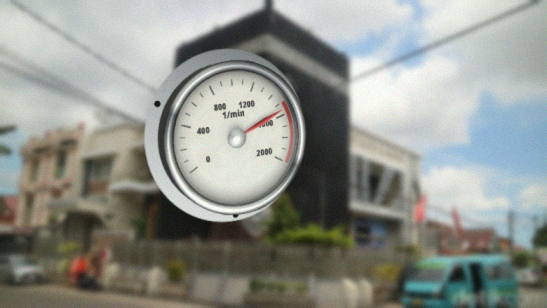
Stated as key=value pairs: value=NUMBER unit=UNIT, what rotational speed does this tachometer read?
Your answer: value=1550 unit=rpm
